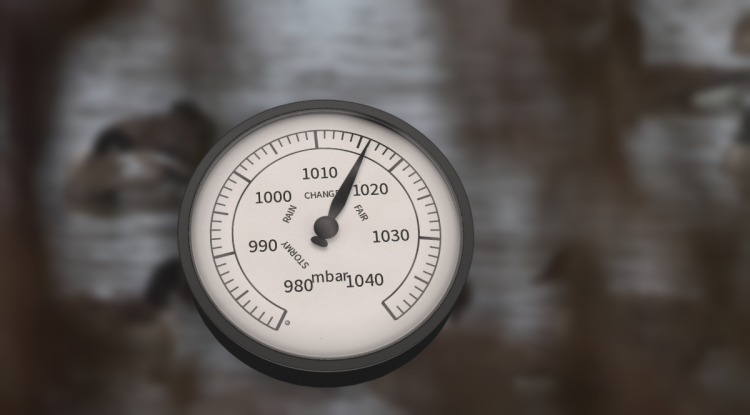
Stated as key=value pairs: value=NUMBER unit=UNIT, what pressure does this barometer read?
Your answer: value=1016 unit=mbar
